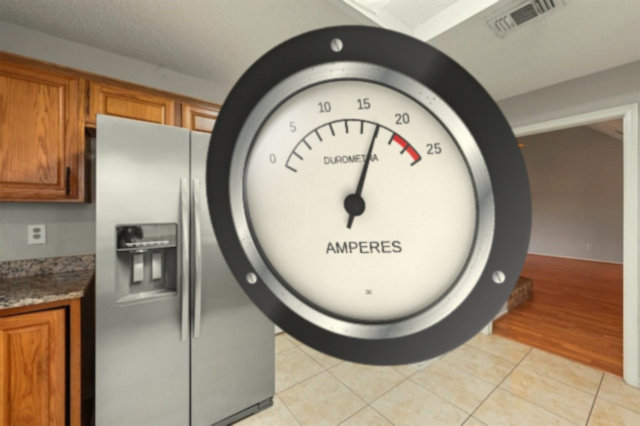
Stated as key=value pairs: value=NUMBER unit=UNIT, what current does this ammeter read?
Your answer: value=17.5 unit=A
